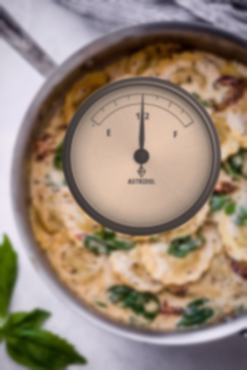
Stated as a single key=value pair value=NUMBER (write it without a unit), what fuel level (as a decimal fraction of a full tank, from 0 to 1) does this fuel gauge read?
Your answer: value=0.5
